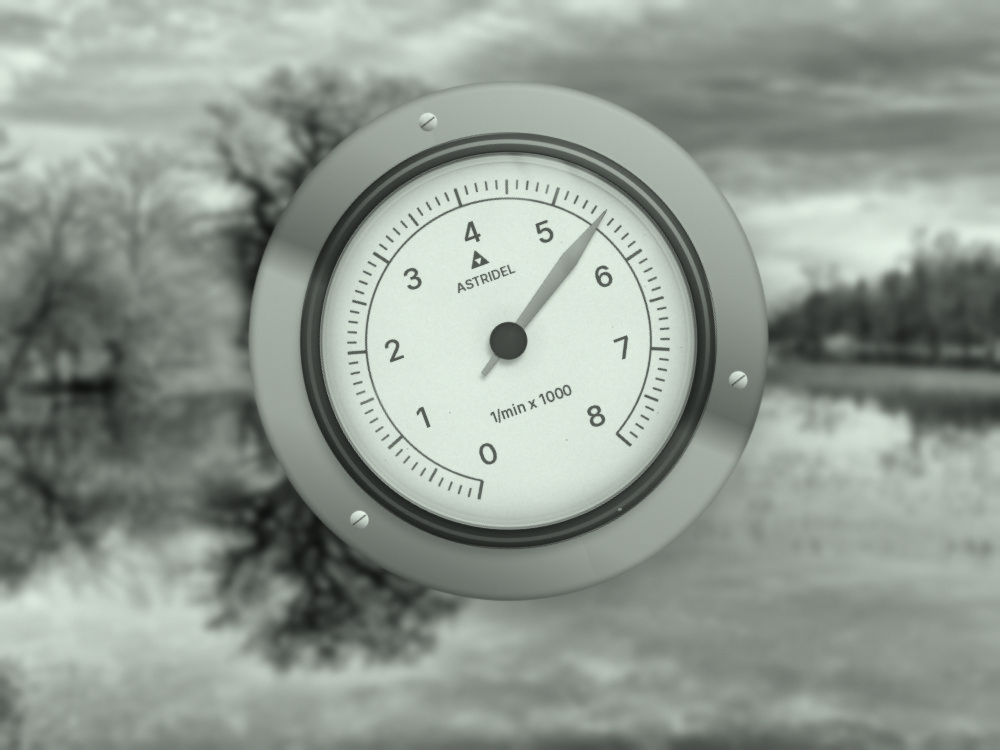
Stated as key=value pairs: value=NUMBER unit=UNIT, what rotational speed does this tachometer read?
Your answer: value=5500 unit=rpm
